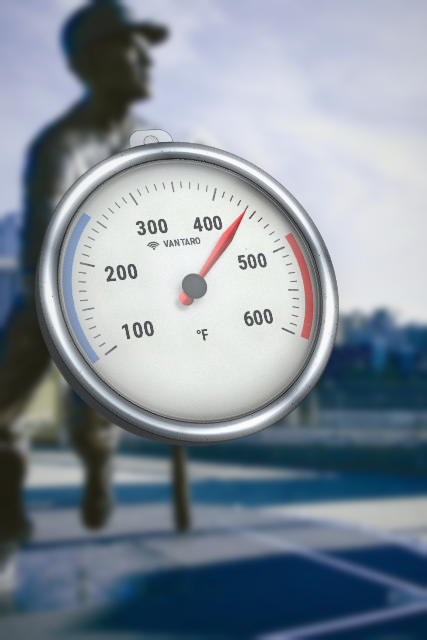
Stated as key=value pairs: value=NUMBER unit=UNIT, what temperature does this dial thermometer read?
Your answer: value=440 unit=°F
